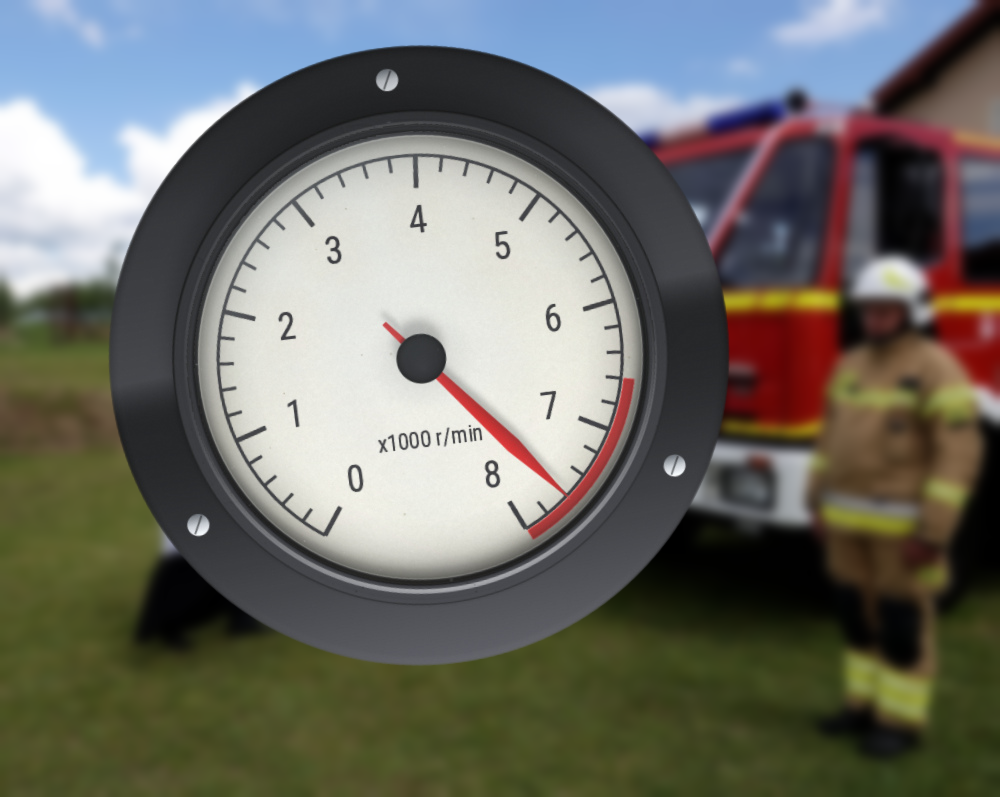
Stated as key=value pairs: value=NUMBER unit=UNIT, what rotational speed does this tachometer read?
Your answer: value=7600 unit=rpm
